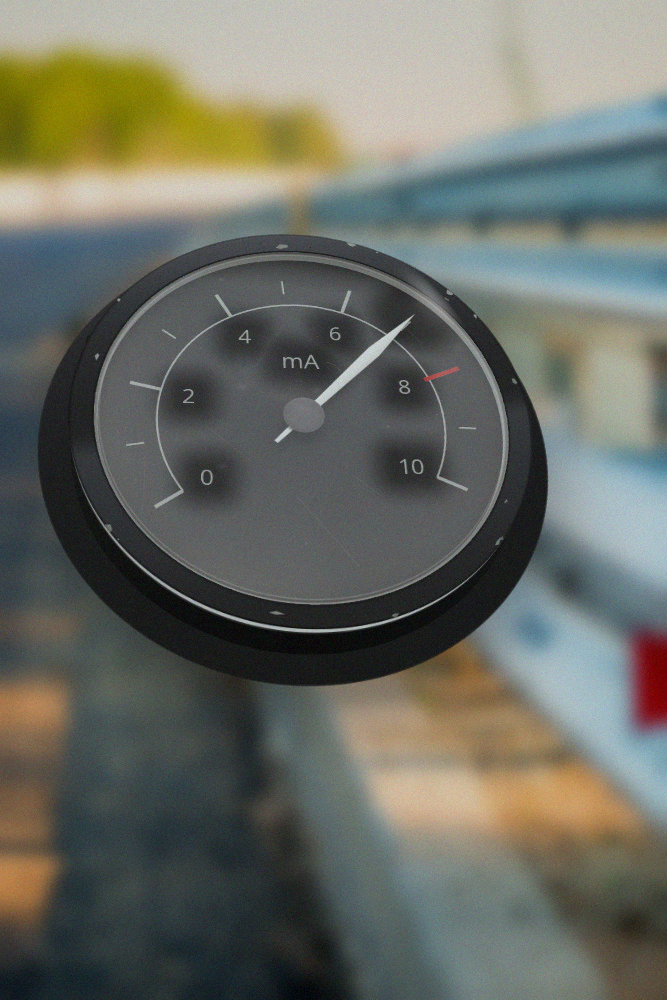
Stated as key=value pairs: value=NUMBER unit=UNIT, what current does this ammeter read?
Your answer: value=7 unit=mA
